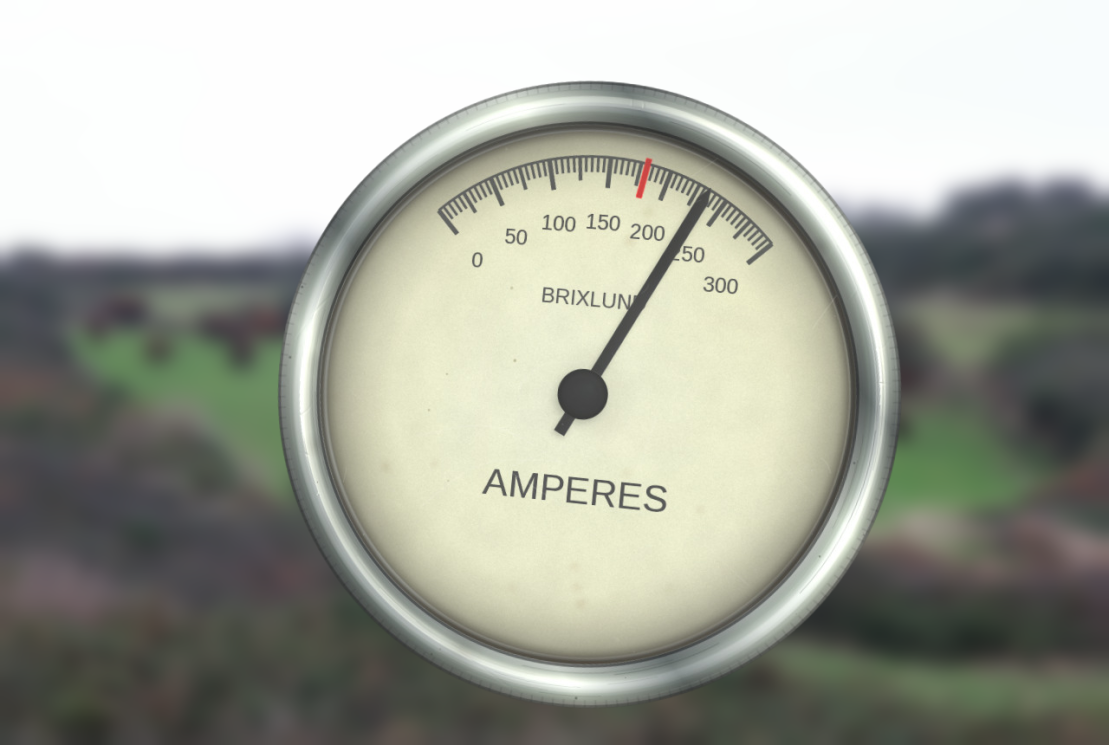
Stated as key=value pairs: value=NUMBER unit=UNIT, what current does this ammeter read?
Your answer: value=235 unit=A
